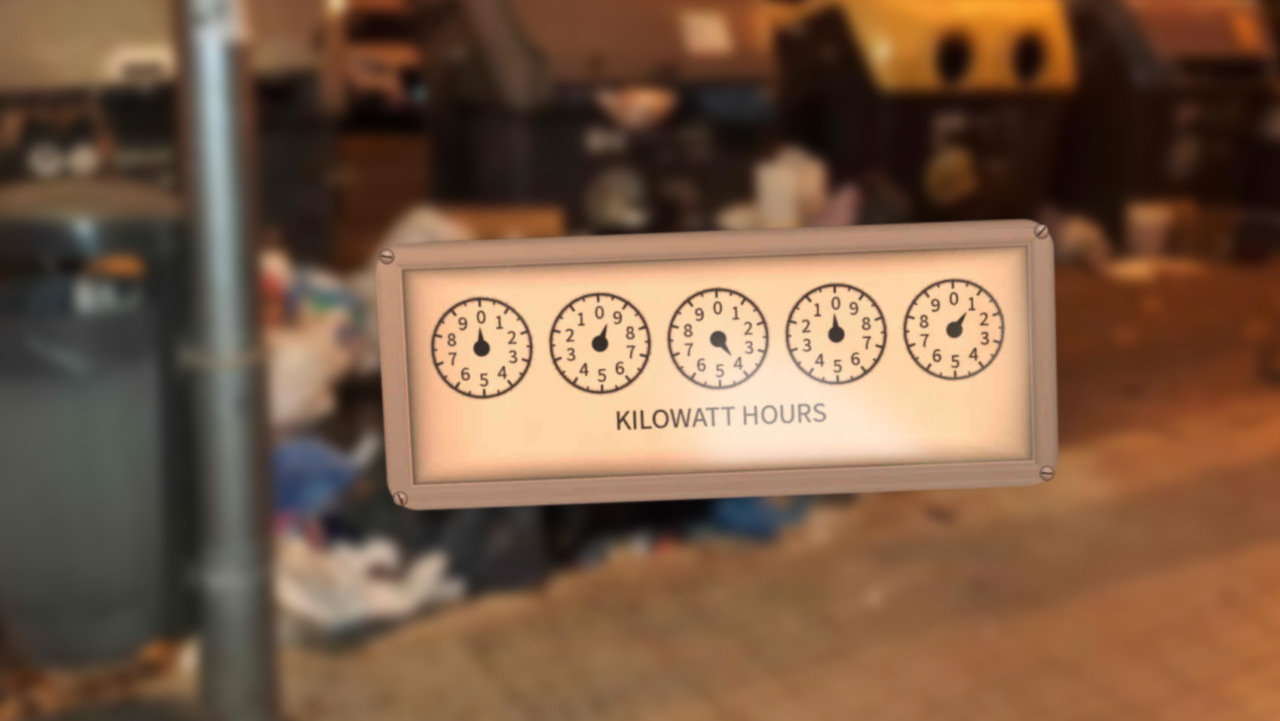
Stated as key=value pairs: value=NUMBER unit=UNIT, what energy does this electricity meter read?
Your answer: value=99401 unit=kWh
